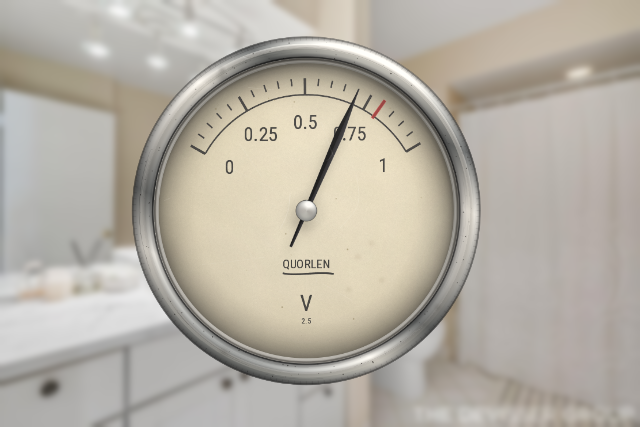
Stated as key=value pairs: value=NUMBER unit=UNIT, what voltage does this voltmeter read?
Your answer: value=0.7 unit=V
